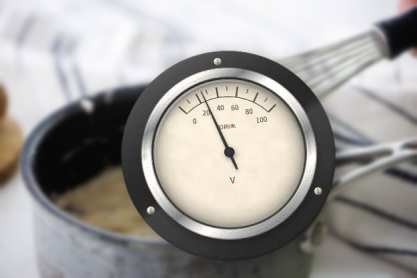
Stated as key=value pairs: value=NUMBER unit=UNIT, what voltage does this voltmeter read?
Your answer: value=25 unit=V
